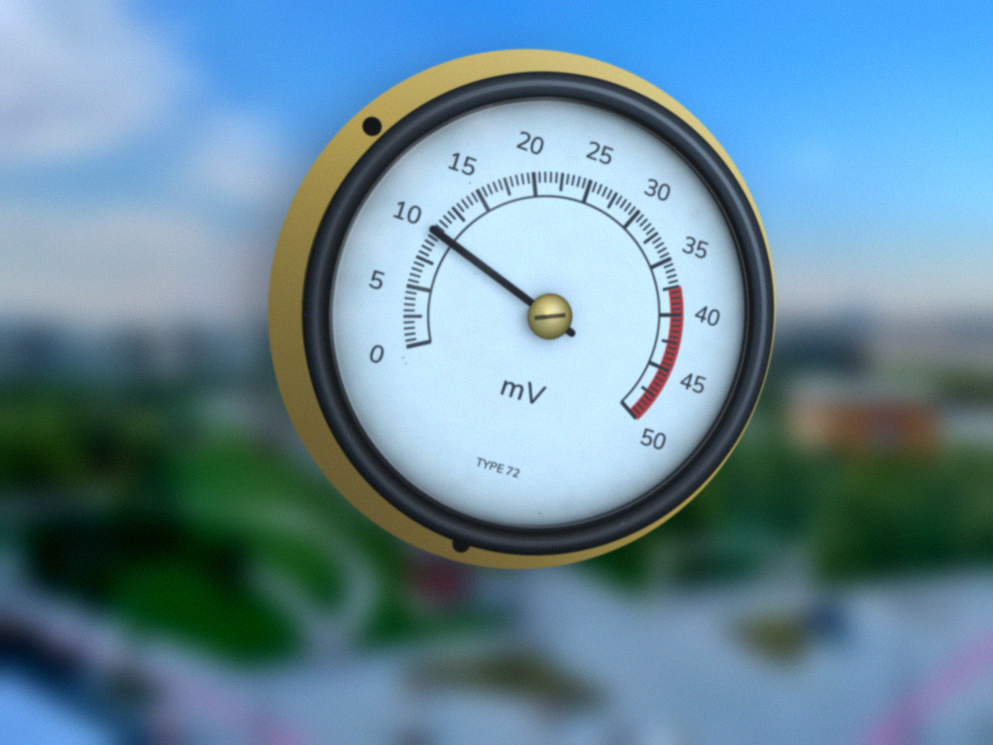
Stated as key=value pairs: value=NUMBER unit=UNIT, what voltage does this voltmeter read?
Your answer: value=10 unit=mV
